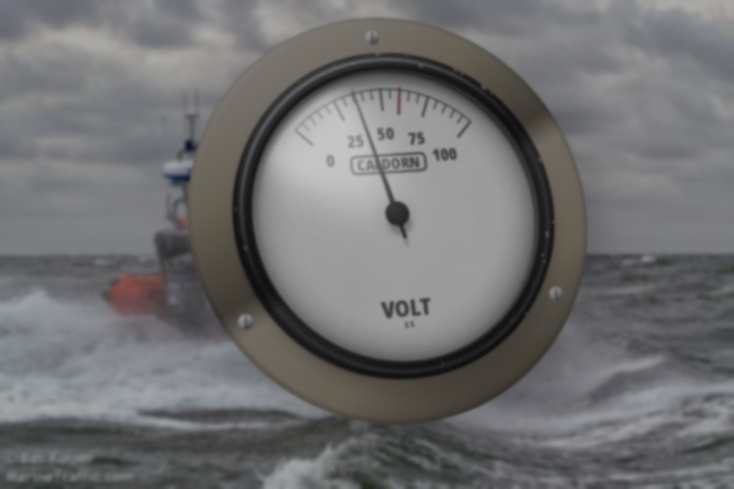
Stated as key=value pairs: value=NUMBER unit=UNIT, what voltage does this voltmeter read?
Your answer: value=35 unit=V
